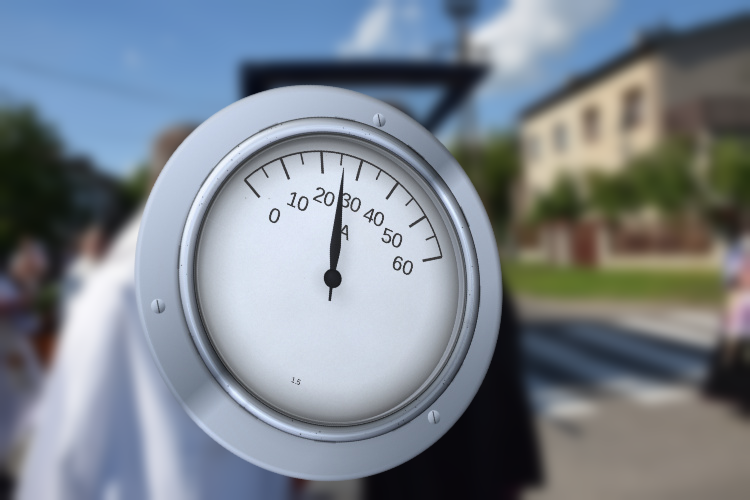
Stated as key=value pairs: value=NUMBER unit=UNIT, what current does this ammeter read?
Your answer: value=25 unit=A
